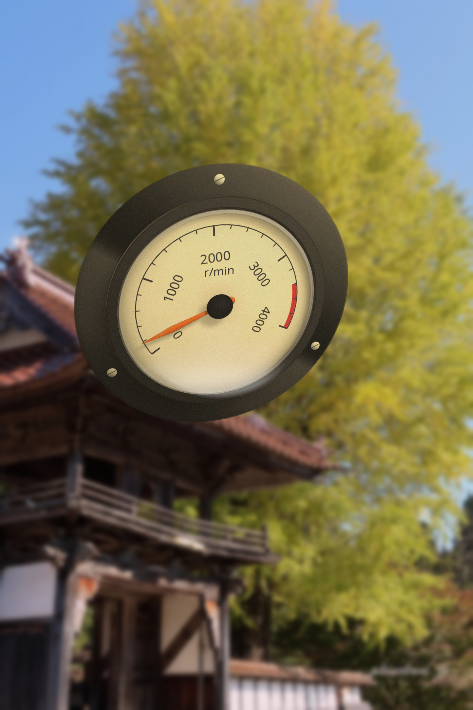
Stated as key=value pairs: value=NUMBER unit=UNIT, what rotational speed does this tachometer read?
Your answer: value=200 unit=rpm
